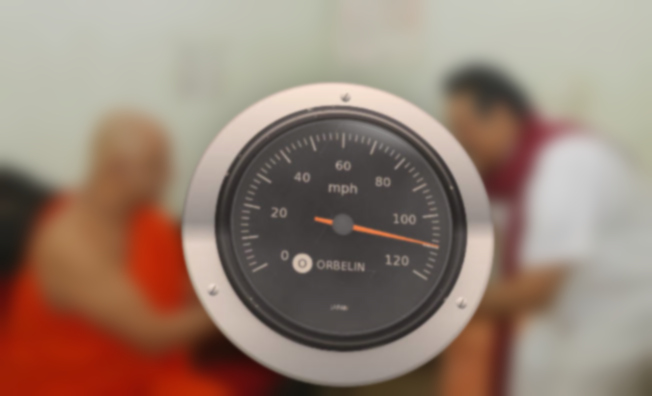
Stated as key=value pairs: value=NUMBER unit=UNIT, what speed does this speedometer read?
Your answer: value=110 unit=mph
